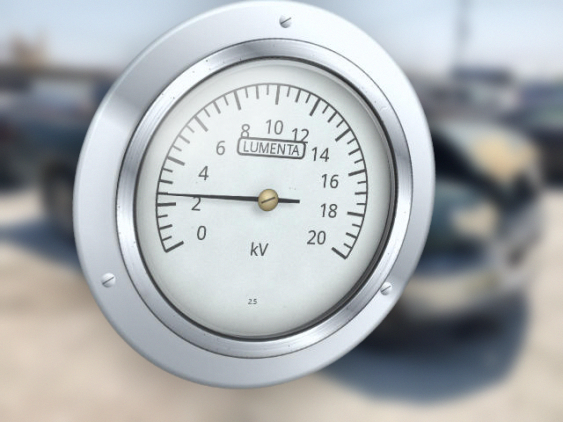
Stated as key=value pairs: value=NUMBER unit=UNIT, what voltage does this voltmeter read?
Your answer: value=2.5 unit=kV
